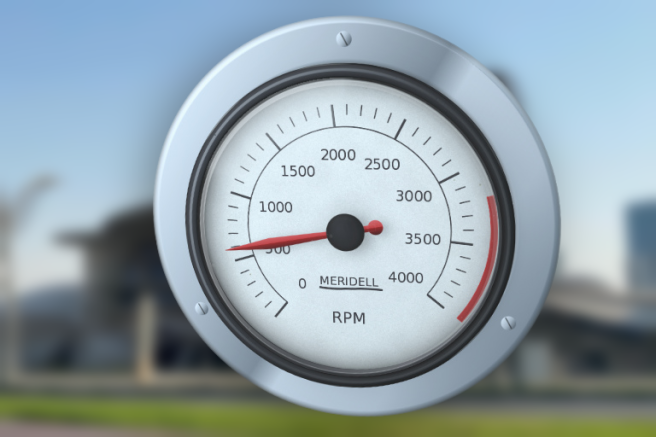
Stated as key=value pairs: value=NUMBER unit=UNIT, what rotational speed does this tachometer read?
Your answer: value=600 unit=rpm
